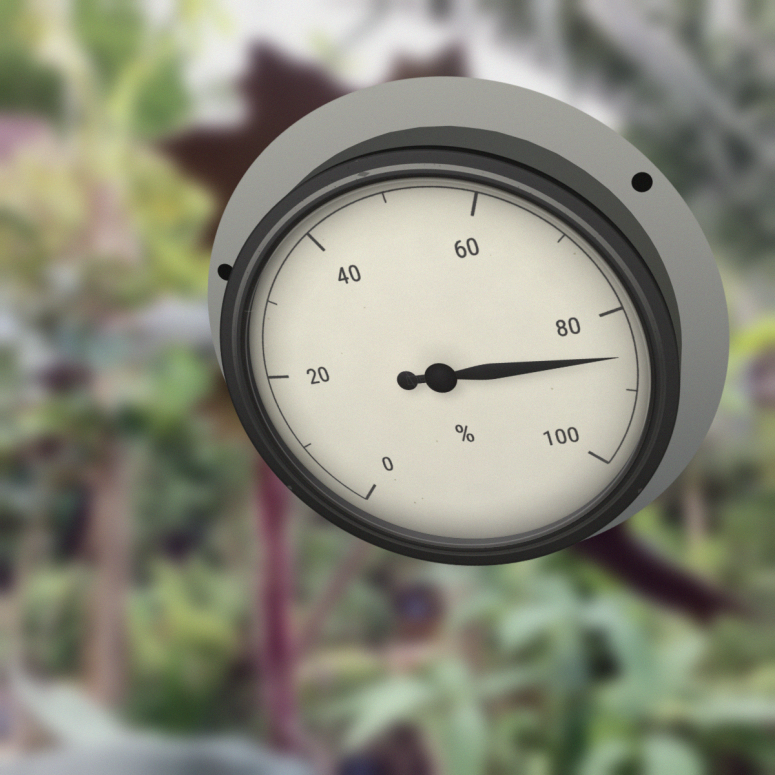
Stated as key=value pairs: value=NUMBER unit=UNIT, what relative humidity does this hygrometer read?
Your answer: value=85 unit=%
